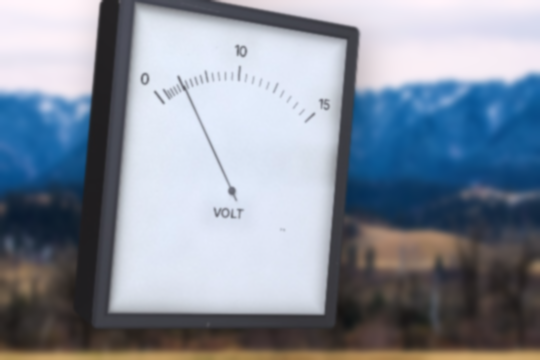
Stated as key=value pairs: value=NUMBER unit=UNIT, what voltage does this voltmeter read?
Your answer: value=5 unit=V
